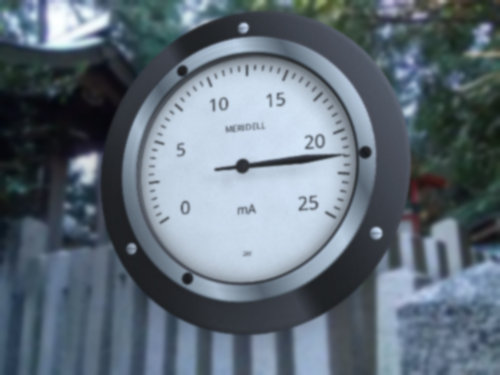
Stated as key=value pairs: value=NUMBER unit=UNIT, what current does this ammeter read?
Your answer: value=21.5 unit=mA
